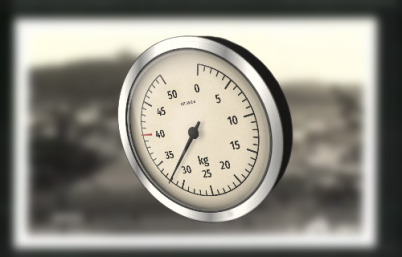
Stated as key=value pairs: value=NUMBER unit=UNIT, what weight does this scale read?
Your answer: value=32 unit=kg
